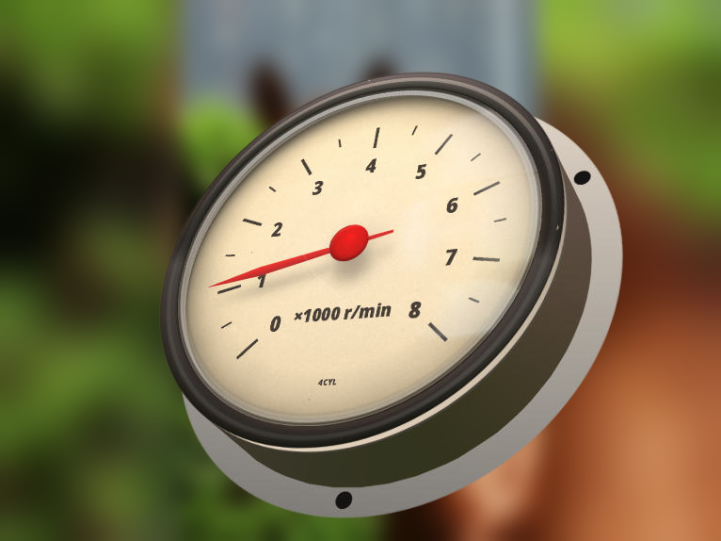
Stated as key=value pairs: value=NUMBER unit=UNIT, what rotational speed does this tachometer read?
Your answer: value=1000 unit=rpm
